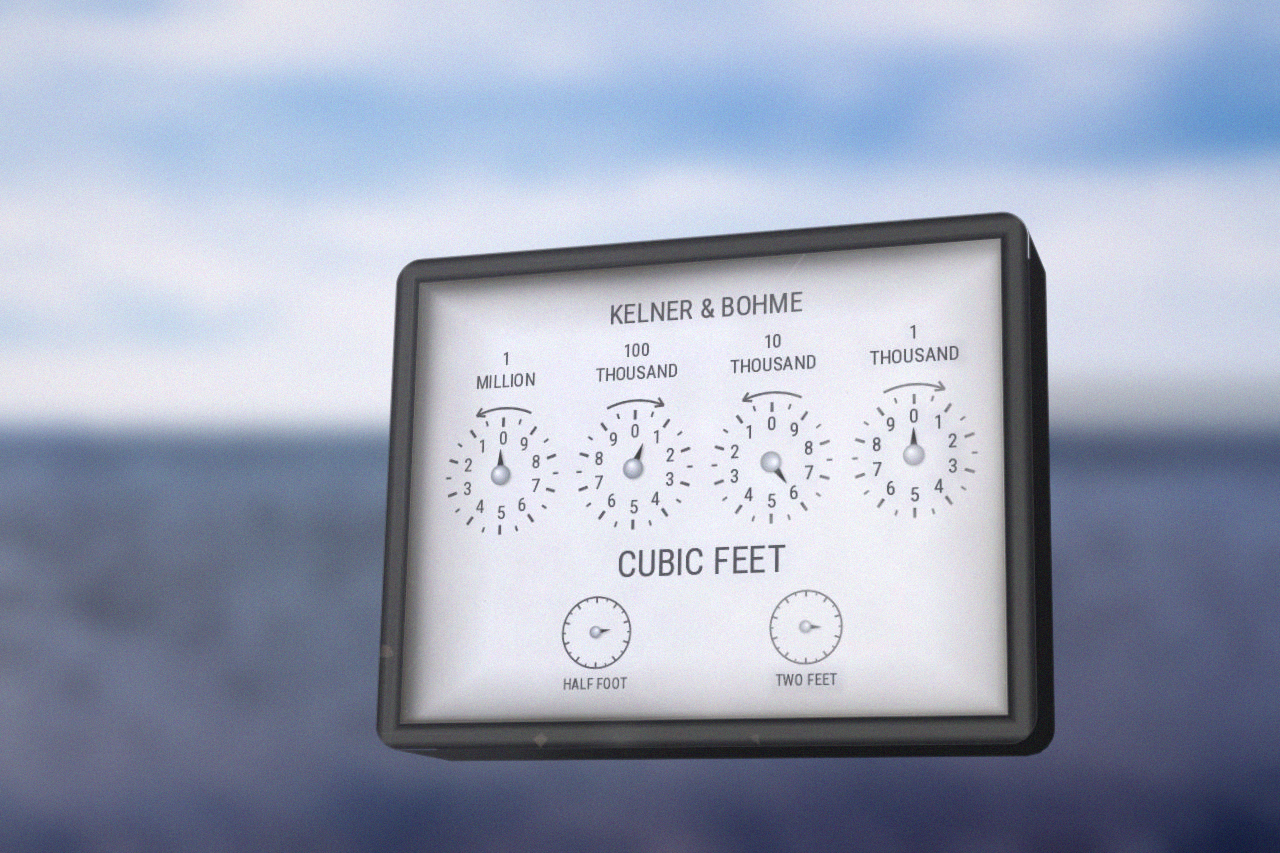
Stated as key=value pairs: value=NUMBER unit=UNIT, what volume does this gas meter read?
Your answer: value=6000 unit=ft³
